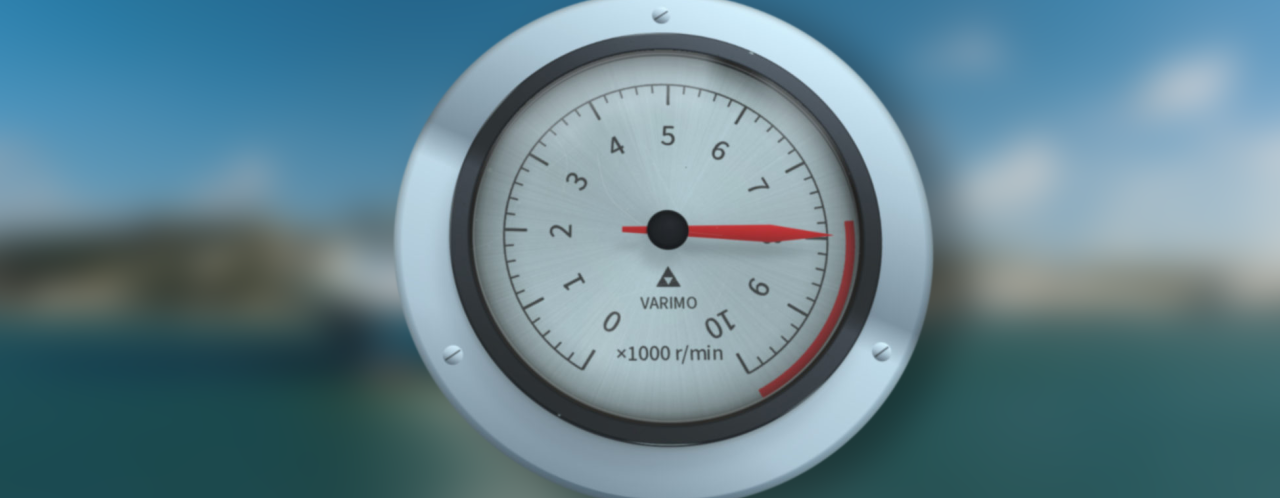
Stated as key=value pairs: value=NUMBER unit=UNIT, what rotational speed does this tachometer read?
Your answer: value=8000 unit=rpm
